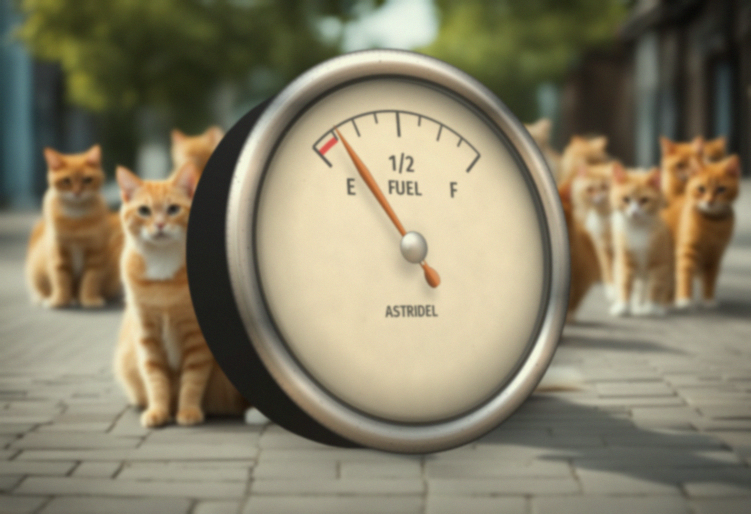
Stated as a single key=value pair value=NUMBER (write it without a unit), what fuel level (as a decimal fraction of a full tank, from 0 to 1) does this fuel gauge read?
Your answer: value=0.125
